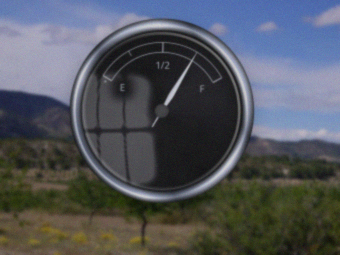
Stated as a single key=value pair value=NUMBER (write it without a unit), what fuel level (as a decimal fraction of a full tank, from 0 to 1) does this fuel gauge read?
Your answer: value=0.75
